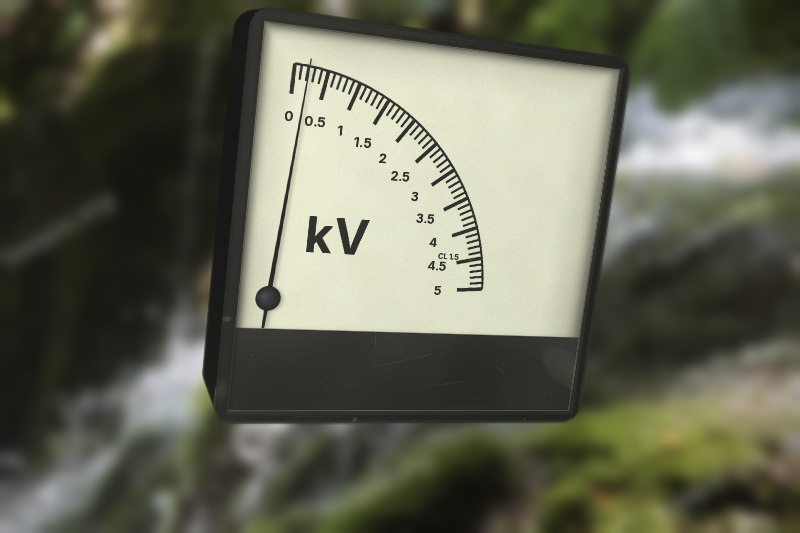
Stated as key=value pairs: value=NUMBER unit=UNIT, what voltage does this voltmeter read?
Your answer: value=0.2 unit=kV
